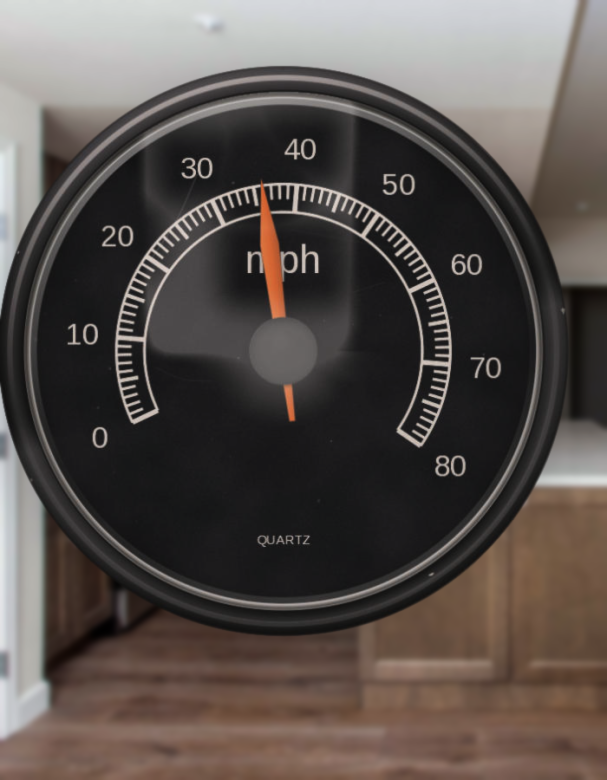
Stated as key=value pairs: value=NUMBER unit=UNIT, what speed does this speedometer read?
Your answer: value=36 unit=mph
